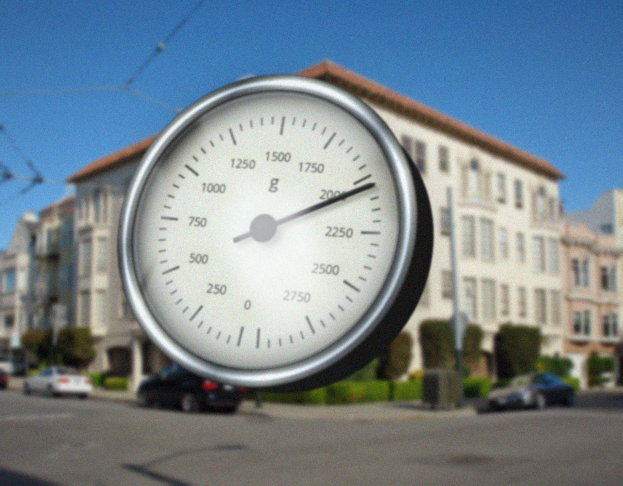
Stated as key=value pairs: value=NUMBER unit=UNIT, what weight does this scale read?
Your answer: value=2050 unit=g
